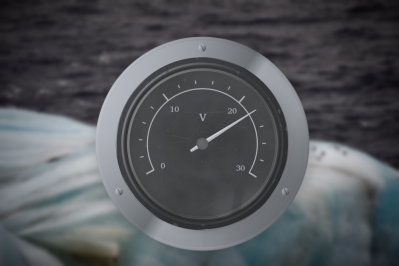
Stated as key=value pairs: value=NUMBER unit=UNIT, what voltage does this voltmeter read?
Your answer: value=22 unit=V
